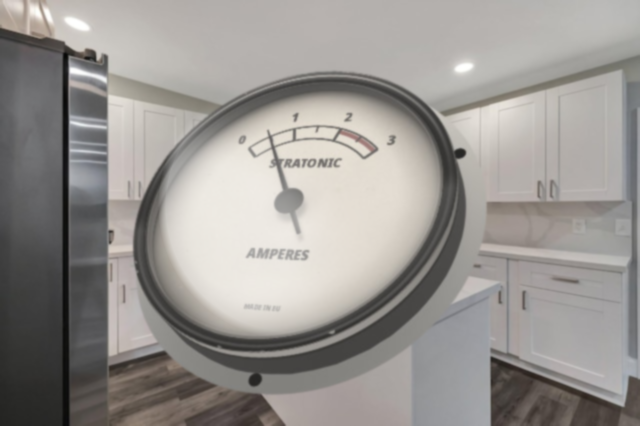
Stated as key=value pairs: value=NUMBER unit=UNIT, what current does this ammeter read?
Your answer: value=0.5 unit=A
